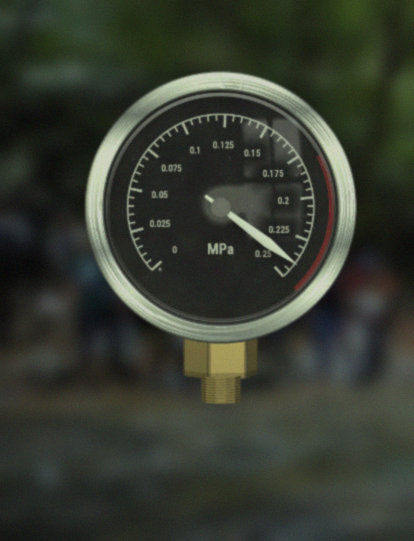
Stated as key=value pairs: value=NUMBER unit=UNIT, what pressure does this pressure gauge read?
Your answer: value=0.24 unit=MPa
